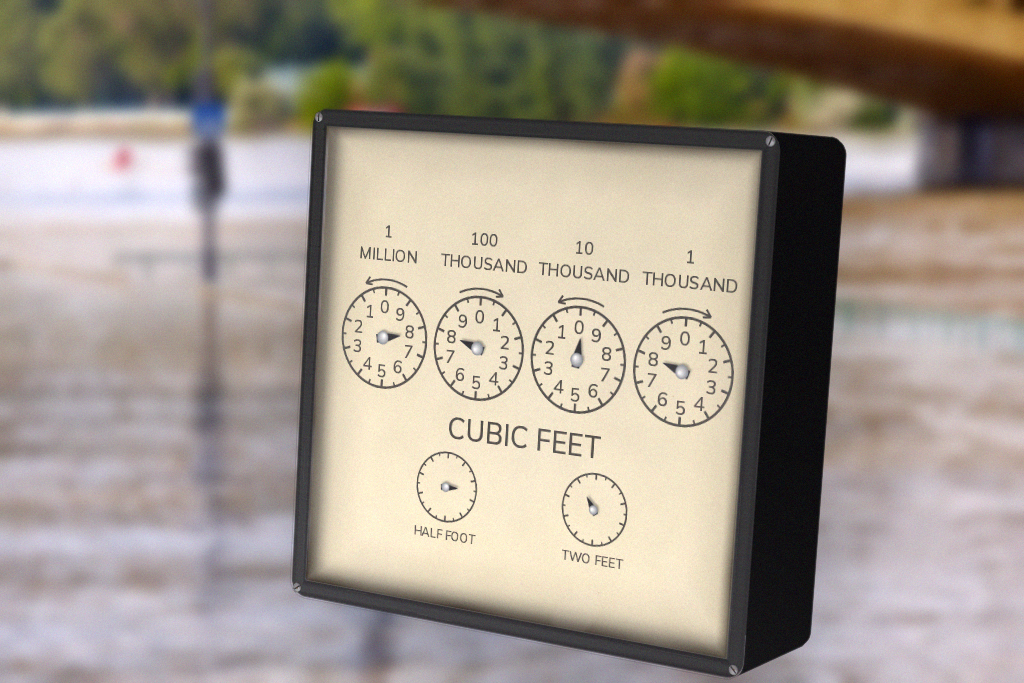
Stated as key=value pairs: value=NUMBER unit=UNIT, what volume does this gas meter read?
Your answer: value=779800 unit=ft³
